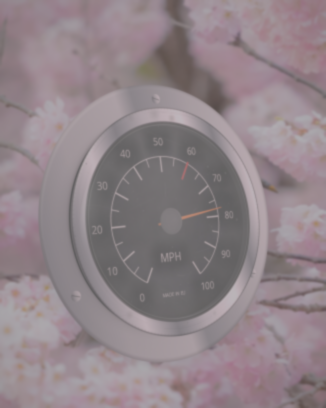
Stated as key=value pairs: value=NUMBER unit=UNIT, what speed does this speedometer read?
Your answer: value=77.5 unit=mph
